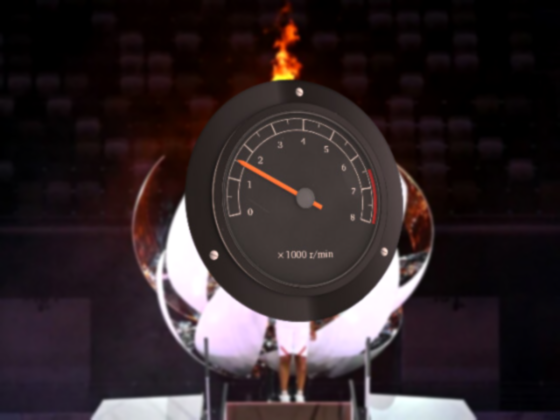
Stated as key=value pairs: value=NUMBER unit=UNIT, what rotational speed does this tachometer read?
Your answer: value=1500 unit=rpm
